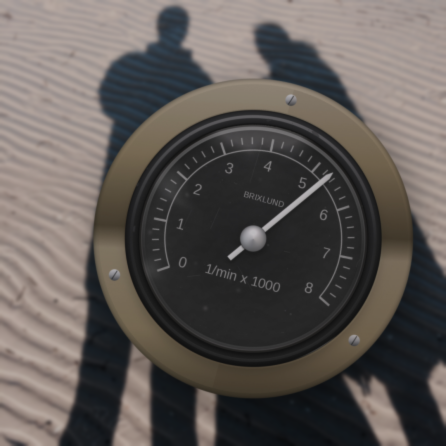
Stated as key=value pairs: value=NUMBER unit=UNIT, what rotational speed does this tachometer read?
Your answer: value=5300 unit=rpm
